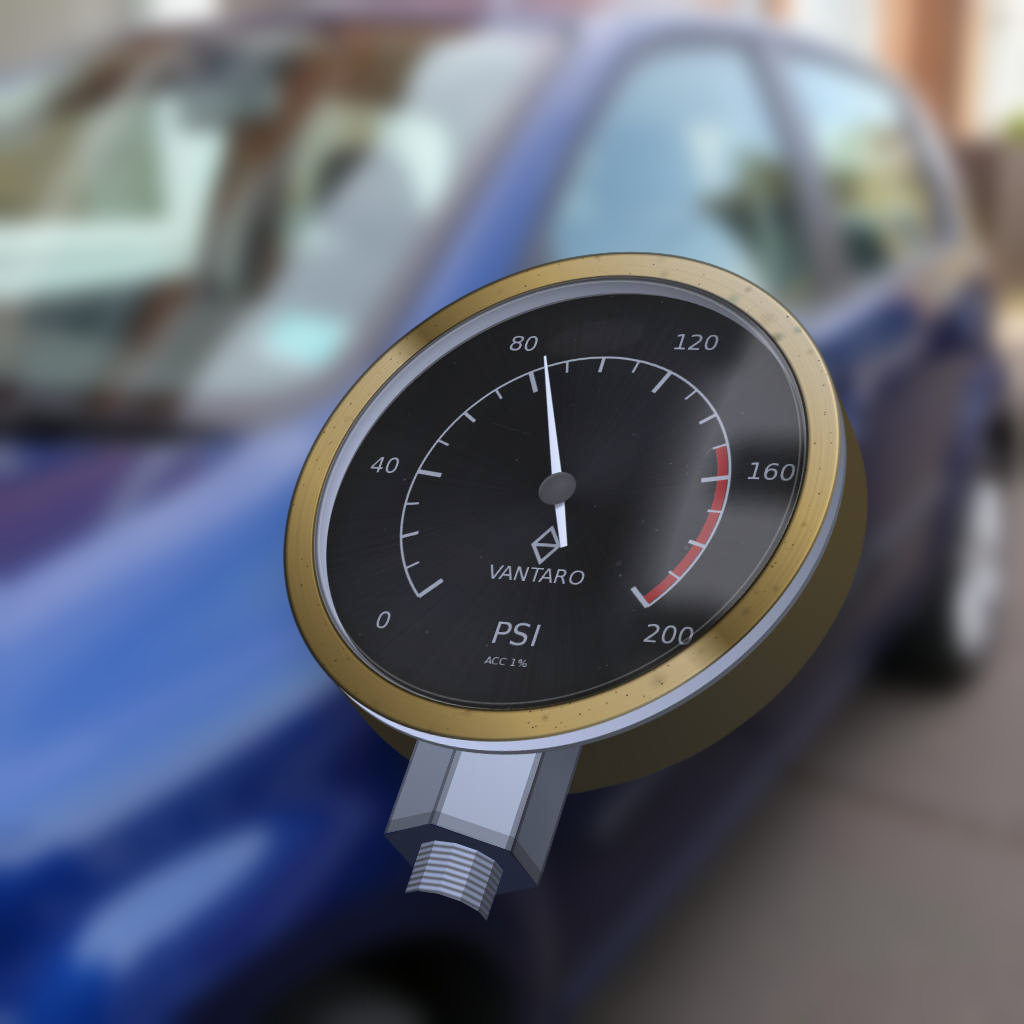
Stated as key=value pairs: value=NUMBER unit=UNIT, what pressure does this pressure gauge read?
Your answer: value=85 unit=psi
